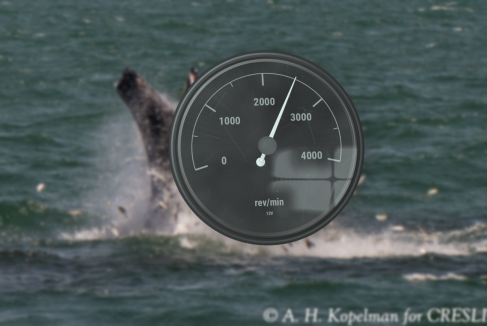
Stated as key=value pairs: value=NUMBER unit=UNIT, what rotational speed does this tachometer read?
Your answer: value=2500 unit=rpm
